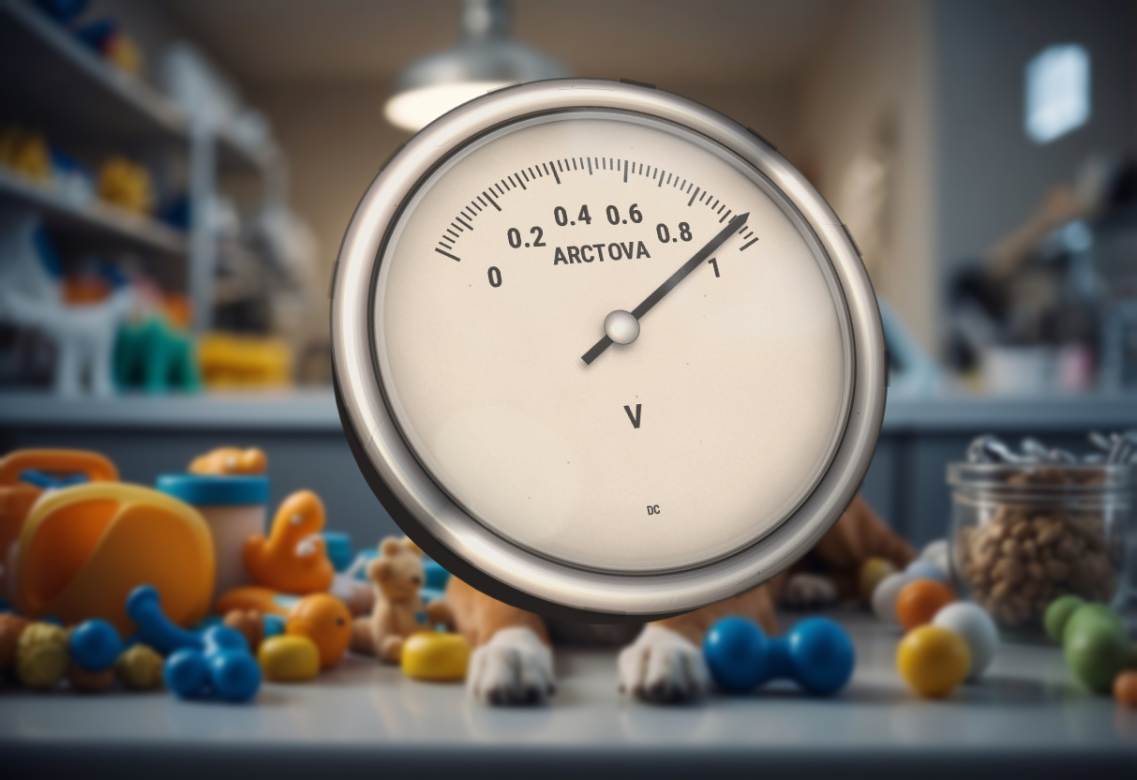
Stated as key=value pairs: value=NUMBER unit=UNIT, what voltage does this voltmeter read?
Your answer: value=0.94 unit=V
